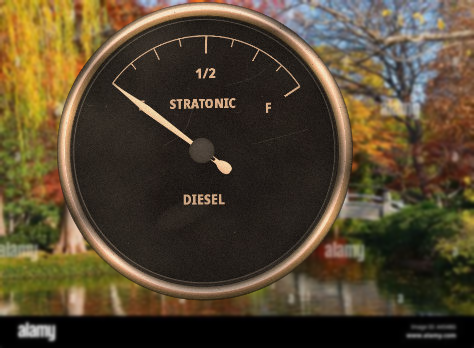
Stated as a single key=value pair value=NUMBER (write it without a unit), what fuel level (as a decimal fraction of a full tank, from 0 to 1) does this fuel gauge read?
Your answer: value=0
